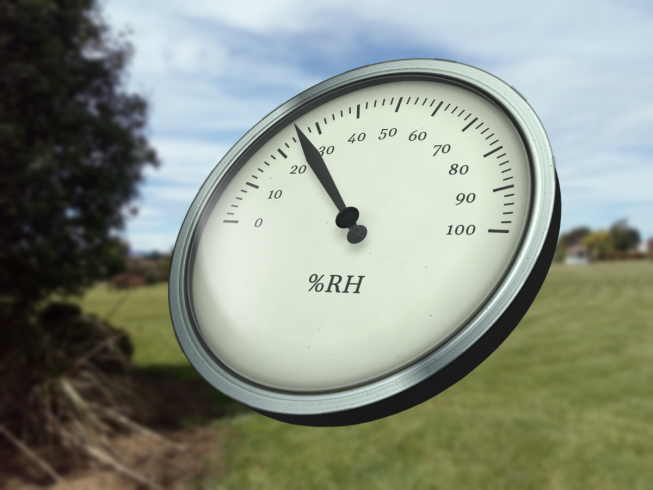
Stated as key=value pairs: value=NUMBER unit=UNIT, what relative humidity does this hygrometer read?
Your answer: value=26 unit=%
